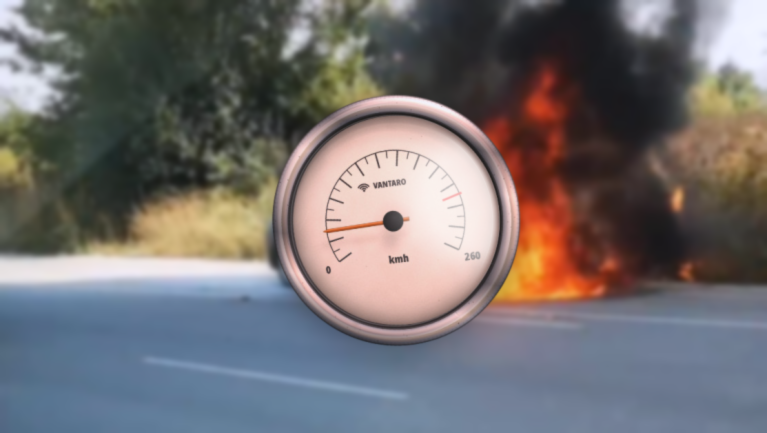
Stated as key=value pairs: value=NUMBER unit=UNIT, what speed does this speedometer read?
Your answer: value=30 unit=km/h
